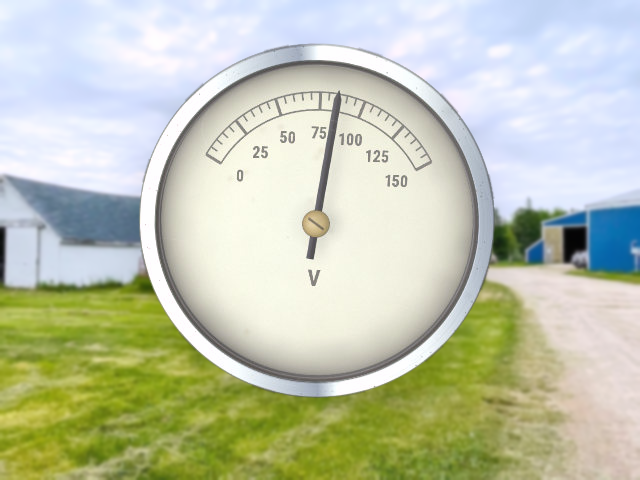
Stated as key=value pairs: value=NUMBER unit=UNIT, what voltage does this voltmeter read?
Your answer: value=85 unit=V
